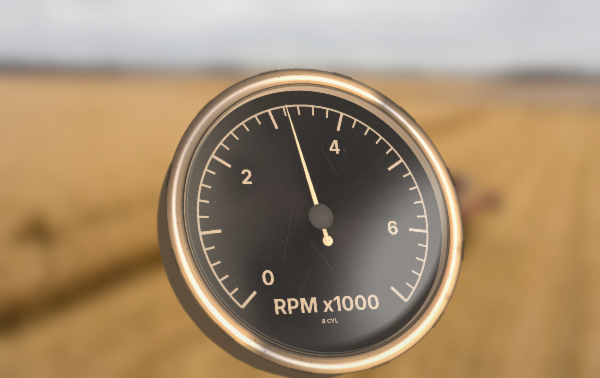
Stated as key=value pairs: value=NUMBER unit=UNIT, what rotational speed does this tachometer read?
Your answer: value=3200 unit=rpm
